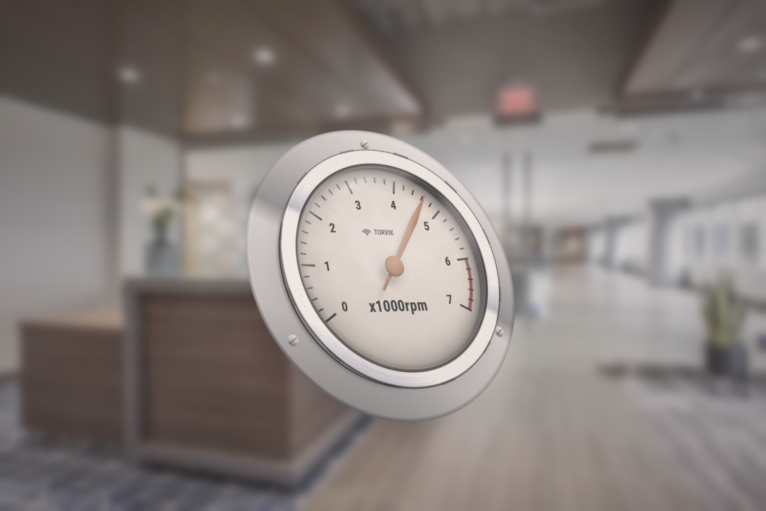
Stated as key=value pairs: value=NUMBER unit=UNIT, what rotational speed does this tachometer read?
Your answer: value=4600 unit=rpm
